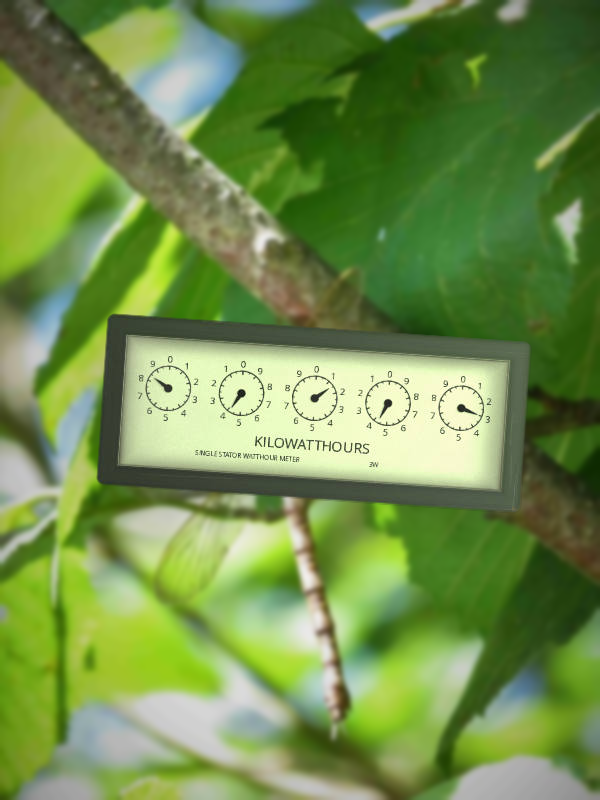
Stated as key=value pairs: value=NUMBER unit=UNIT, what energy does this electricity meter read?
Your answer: value=84143 unit=kWh
